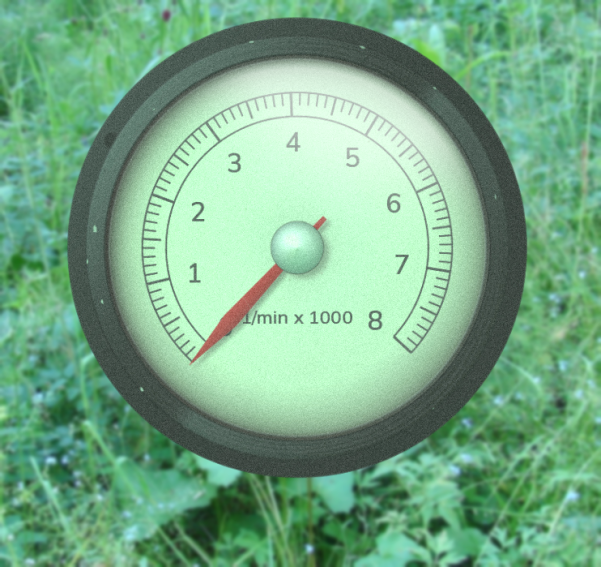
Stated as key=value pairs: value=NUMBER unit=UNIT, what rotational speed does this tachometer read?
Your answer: value=0 unit=rpm
